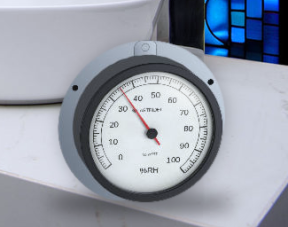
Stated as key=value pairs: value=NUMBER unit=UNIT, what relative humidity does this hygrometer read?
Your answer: value=35 unit=%
